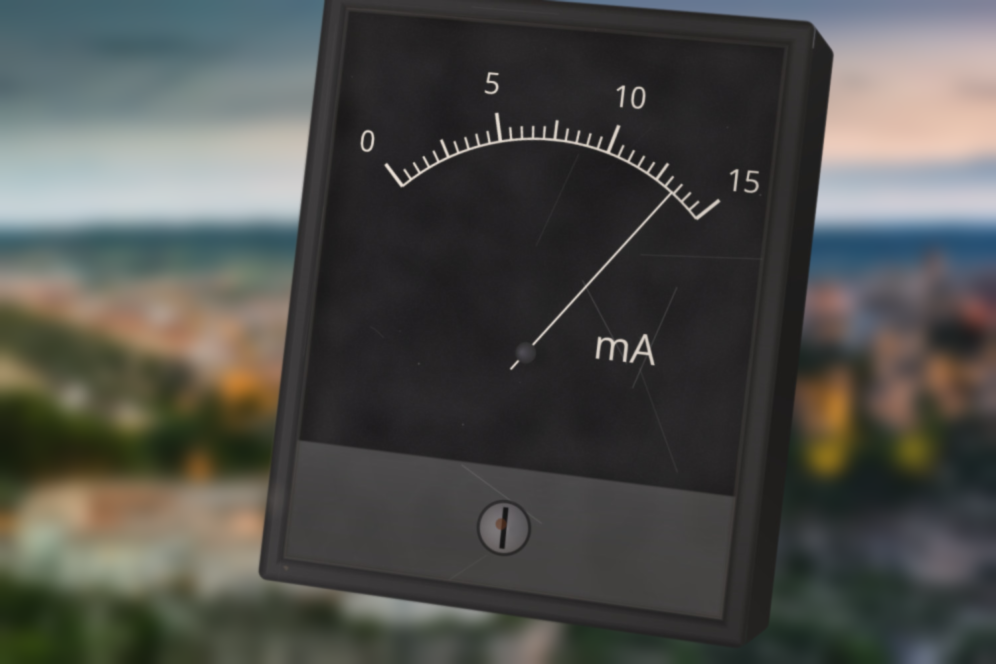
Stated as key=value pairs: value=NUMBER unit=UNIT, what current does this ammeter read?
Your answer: value=13.5 unit=mA
